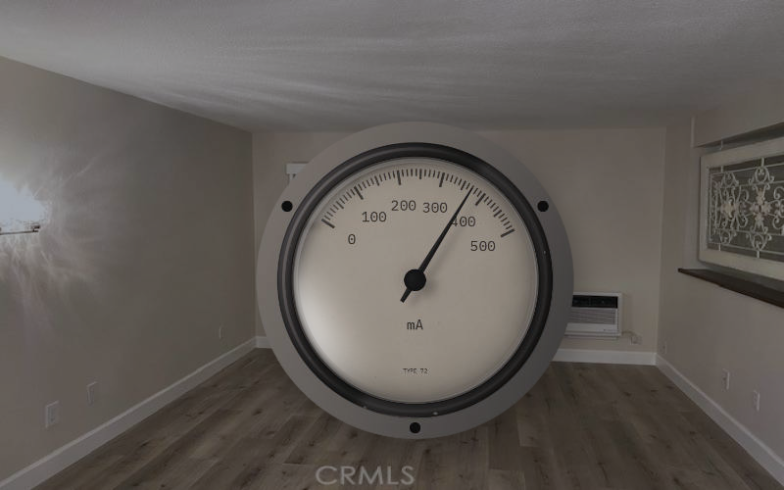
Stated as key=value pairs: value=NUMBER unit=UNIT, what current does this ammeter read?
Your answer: value=370 unit=mA
